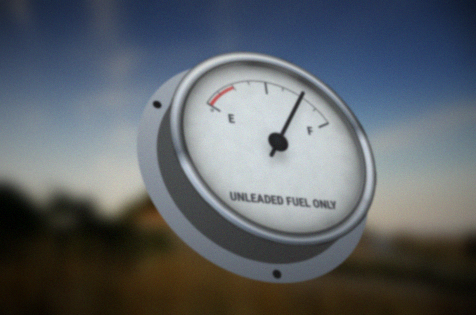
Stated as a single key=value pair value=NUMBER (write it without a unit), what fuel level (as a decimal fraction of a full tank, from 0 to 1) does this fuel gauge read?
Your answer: value=0.75
